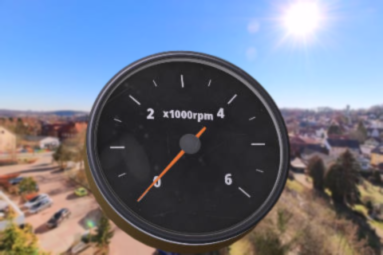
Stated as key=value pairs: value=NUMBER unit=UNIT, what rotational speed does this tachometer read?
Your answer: value=0 unit=rpm
